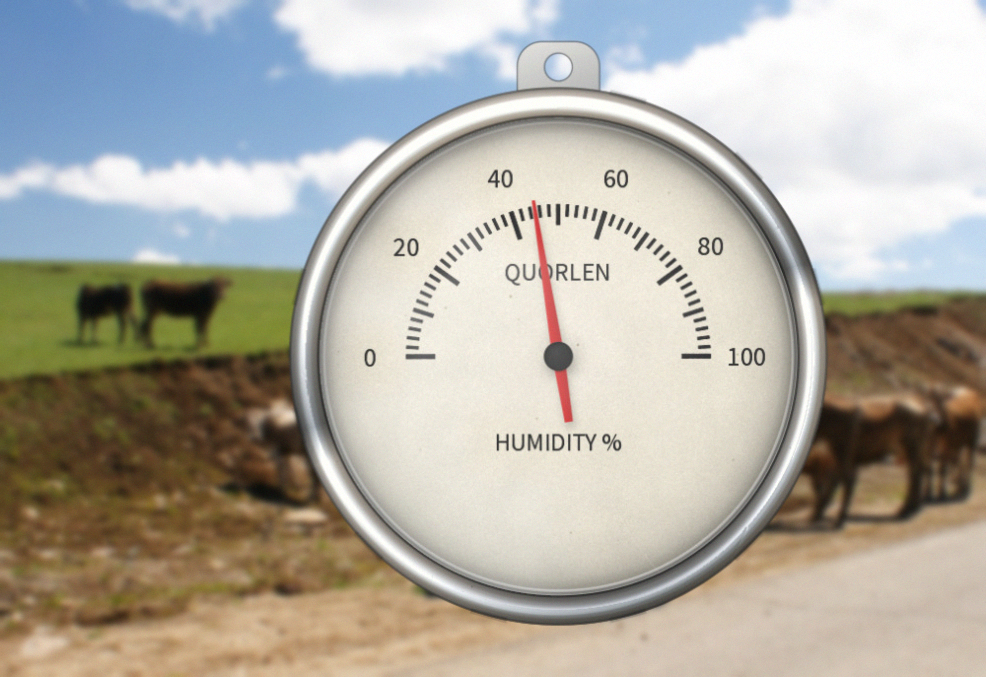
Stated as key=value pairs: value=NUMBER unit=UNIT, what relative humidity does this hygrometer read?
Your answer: value=45 unit=%
